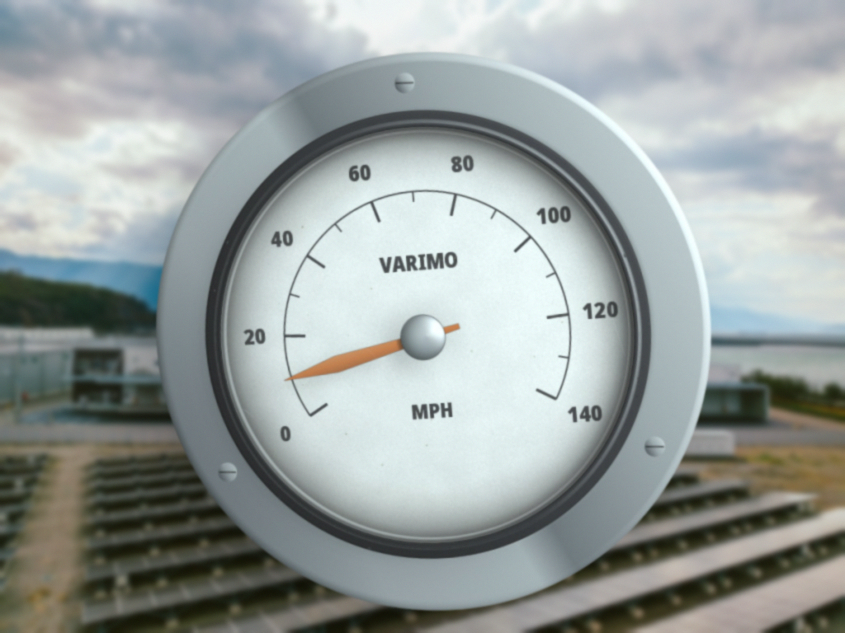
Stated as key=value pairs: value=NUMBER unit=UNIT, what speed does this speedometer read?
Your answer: value=10 unit=mph
